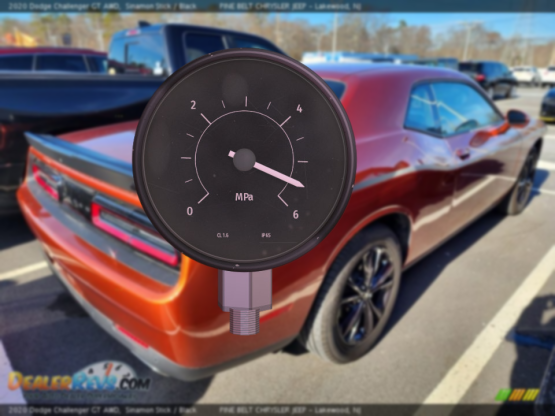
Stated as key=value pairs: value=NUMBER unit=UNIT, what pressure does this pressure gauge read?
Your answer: value=5.5 unit=MPa
